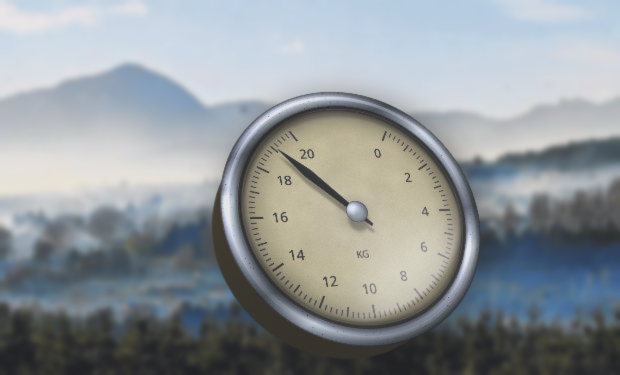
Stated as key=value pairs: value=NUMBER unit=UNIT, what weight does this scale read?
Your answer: value=19 unit=kg
